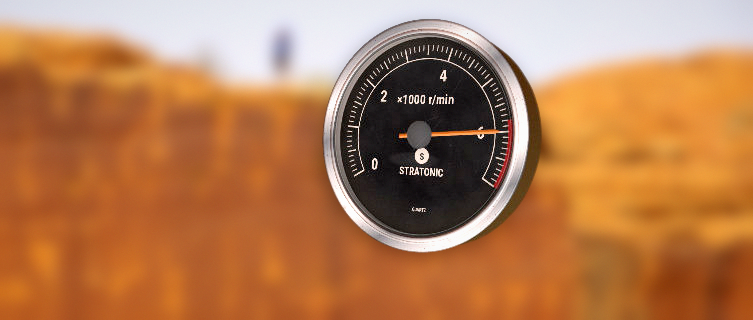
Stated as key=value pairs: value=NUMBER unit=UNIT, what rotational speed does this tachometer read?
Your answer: value=6000 unit=rpm
